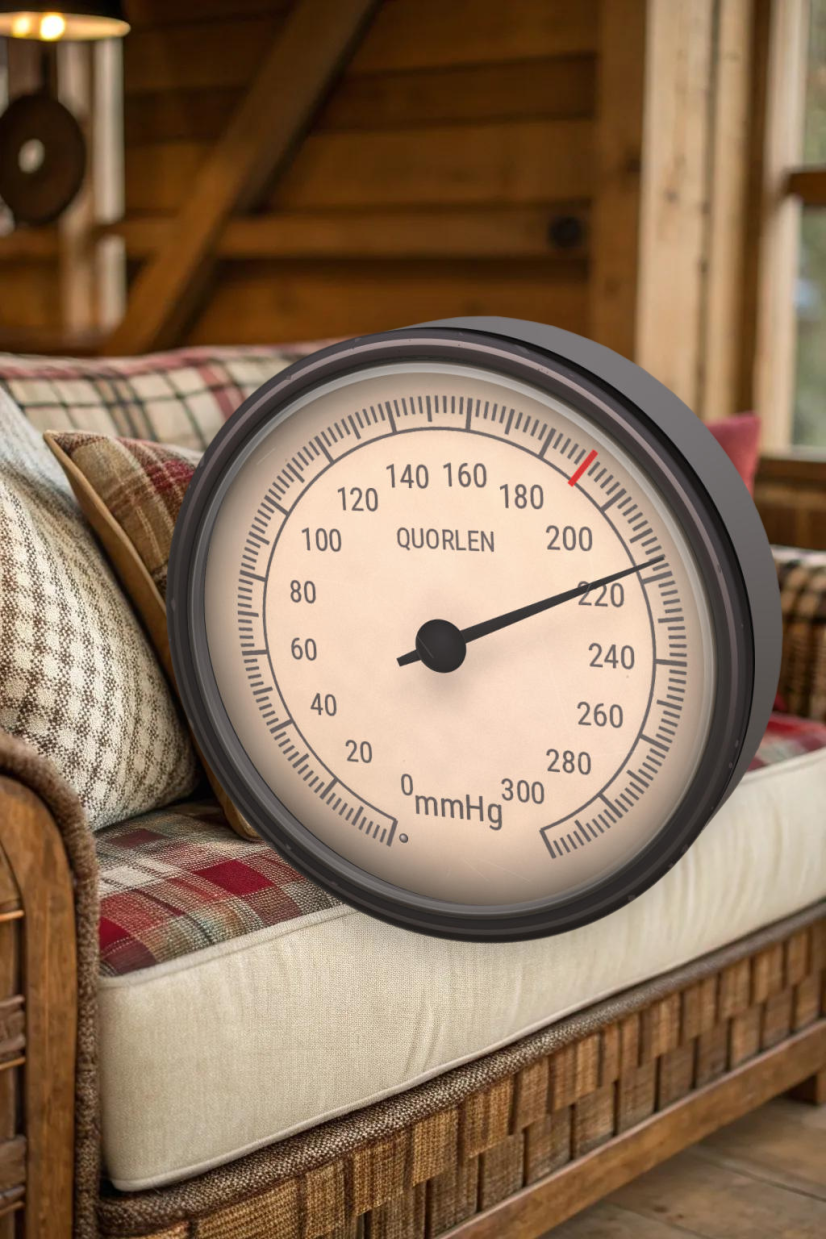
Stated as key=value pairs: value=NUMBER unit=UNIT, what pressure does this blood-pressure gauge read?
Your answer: value=216 unit=mmHg
